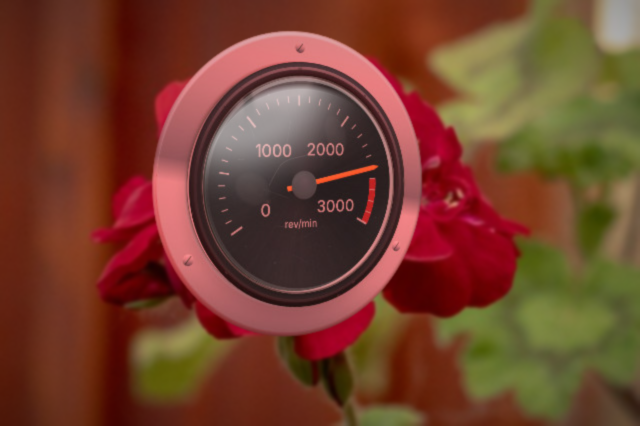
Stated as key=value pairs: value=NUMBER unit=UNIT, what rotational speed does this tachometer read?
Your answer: value=2500 unit=rpm
